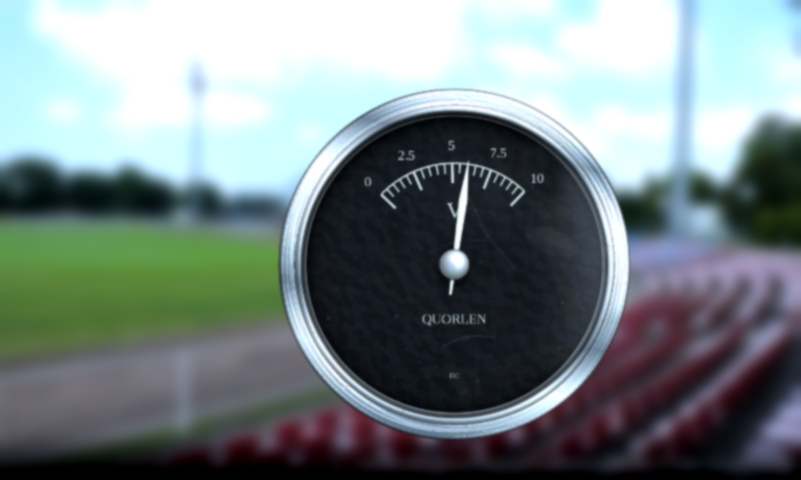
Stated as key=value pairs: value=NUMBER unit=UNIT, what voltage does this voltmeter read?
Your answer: value=6 unit=V
